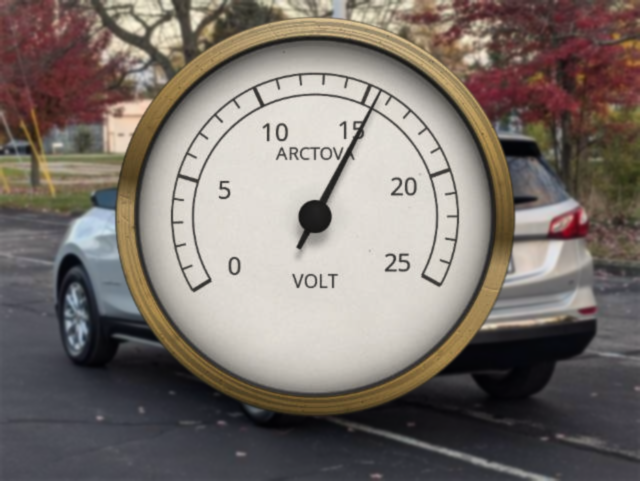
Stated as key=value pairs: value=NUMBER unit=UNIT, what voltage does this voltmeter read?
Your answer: value=15.5 unit=V
